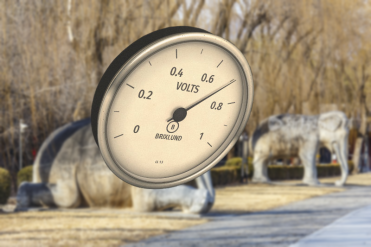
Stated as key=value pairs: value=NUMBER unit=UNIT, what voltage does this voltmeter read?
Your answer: value=0.7 unit=V
